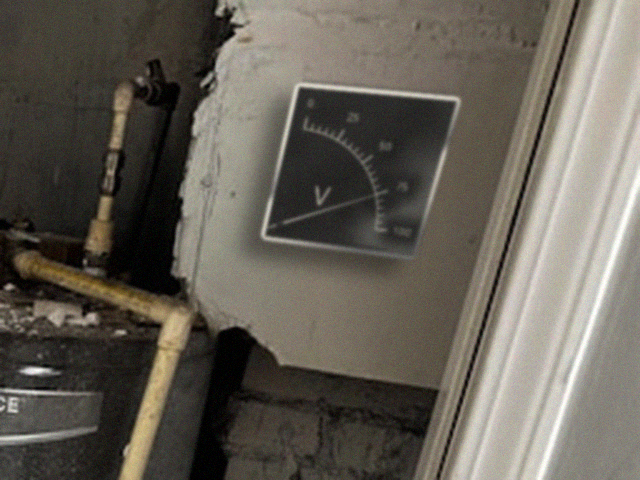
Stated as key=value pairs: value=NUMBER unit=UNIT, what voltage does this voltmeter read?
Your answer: value=75 unit=V
